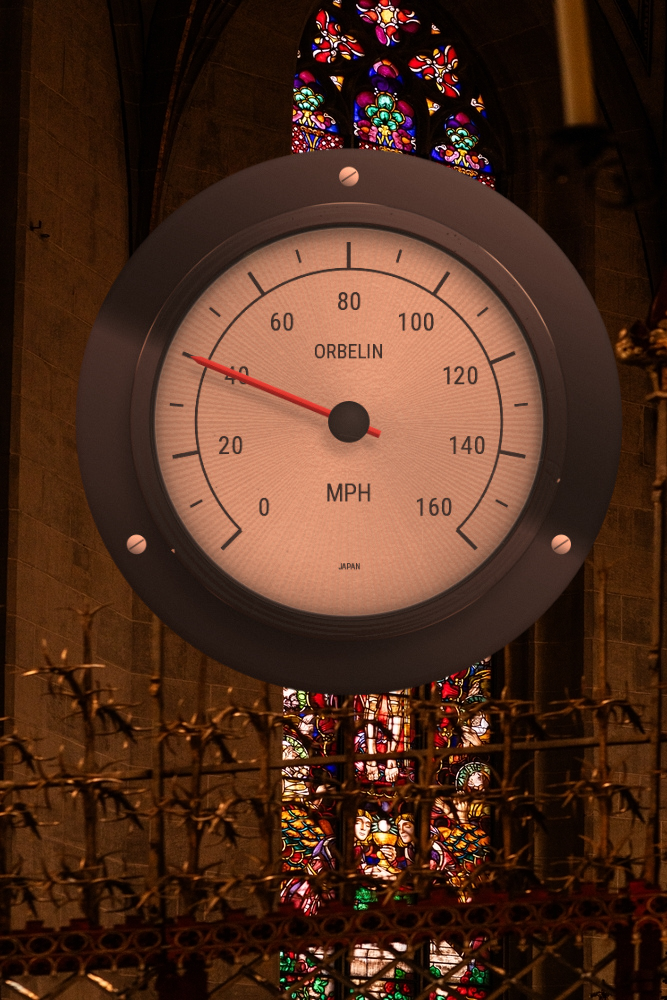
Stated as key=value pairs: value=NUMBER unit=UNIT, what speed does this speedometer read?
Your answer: value=40 unit=mph
